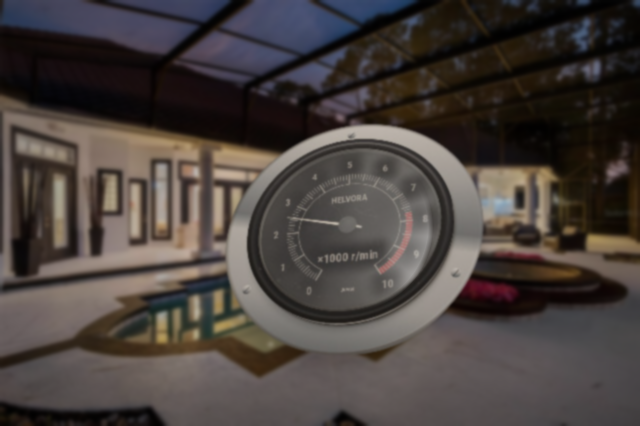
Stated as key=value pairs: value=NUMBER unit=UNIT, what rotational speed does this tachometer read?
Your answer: value=2500 unit=rpm
